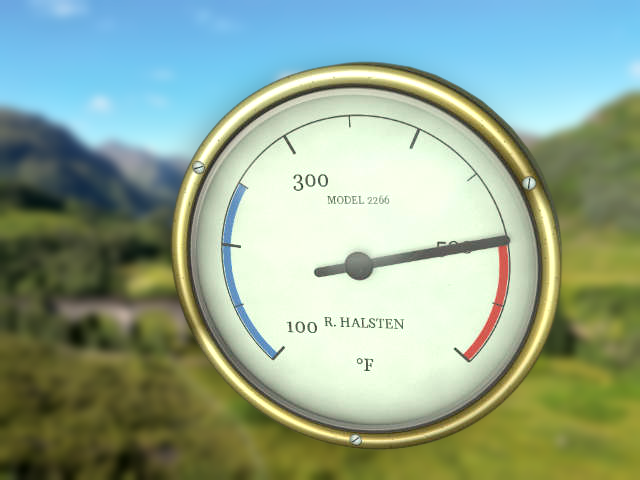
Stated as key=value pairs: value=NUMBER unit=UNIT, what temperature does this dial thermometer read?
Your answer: value=500 unit=°F
